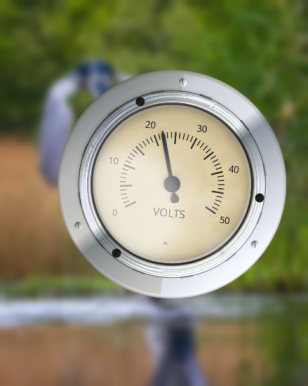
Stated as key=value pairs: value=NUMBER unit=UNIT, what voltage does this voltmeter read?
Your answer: value=22 unit=V
